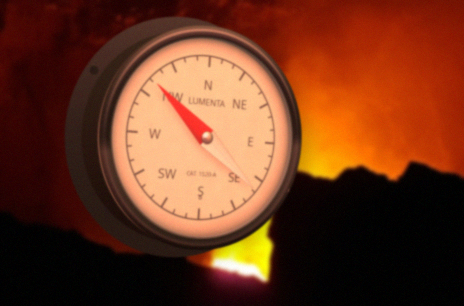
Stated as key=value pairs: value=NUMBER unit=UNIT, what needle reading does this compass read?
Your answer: value=310 unit=°
